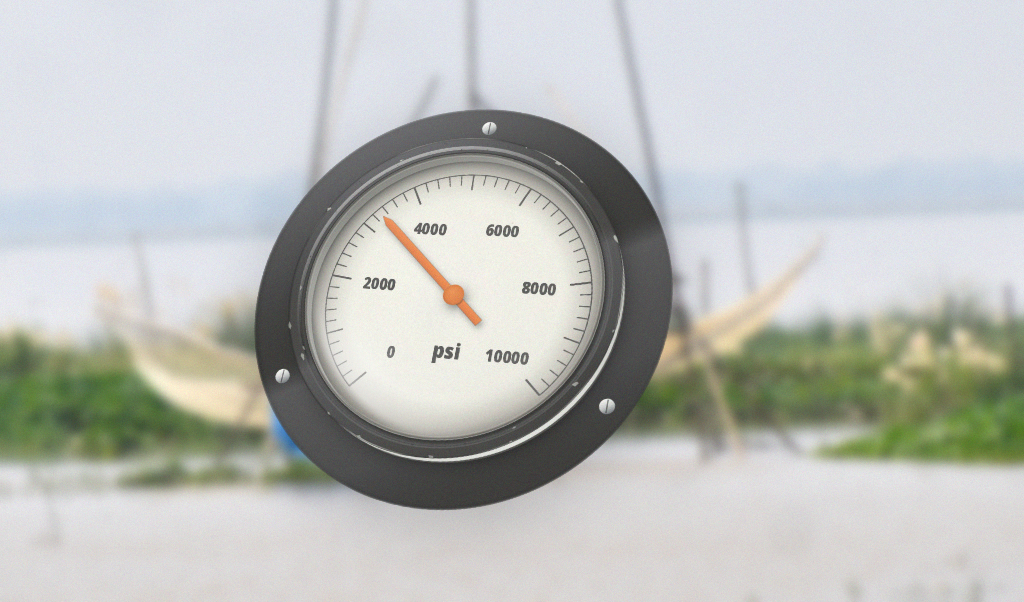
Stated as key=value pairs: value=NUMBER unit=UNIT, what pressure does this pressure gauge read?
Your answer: value=3300 unit=psi
